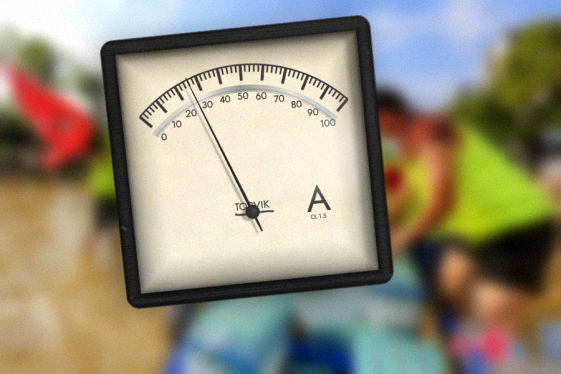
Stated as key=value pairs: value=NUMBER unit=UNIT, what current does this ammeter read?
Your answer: value=26 unit=A
